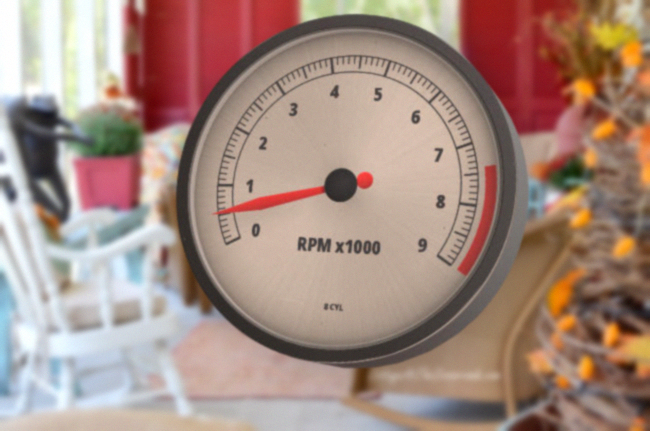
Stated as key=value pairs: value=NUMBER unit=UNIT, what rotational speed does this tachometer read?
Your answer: value=500 unit=rpm
